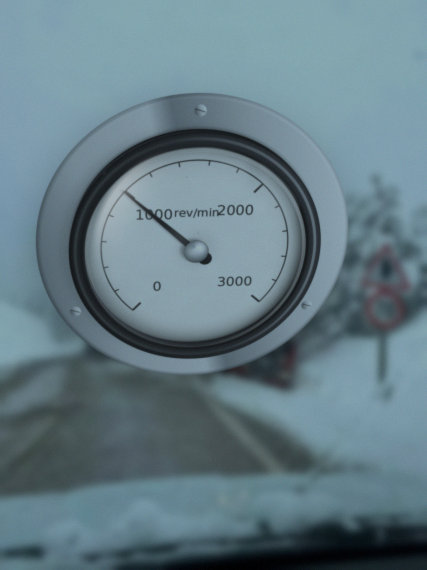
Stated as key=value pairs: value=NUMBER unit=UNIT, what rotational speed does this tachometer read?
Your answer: value=1000 unit=rpm
